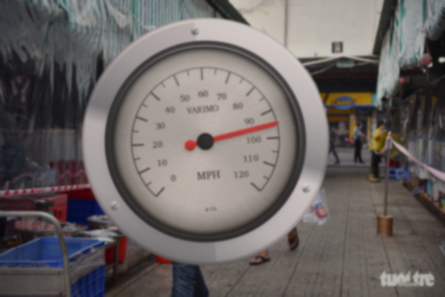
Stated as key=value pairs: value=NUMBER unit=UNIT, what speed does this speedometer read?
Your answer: value=95 unit=mph
